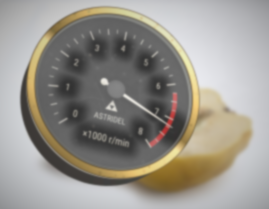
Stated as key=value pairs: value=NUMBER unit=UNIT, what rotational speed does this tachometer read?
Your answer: value=7250 unit=rpm
